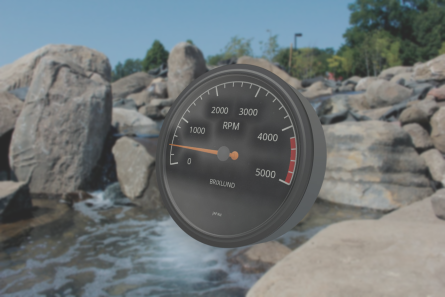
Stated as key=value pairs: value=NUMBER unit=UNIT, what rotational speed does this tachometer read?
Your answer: value=400 unit=rpm
